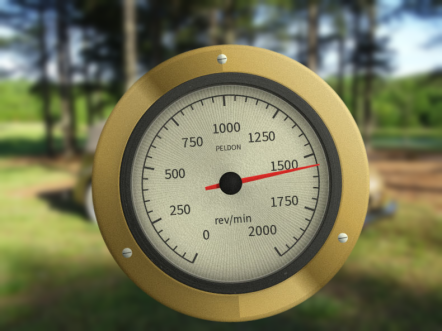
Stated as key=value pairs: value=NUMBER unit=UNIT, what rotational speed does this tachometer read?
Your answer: value=1550 unit=rpm
